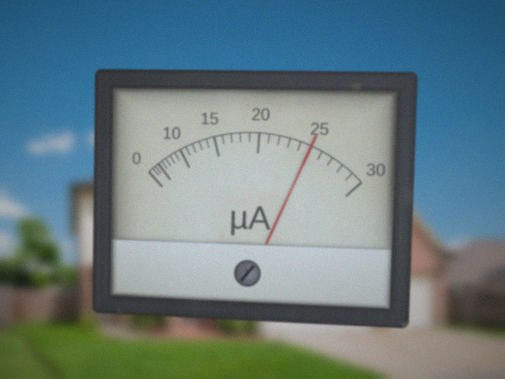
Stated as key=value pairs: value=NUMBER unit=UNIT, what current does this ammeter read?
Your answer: value=25 unit=µA
